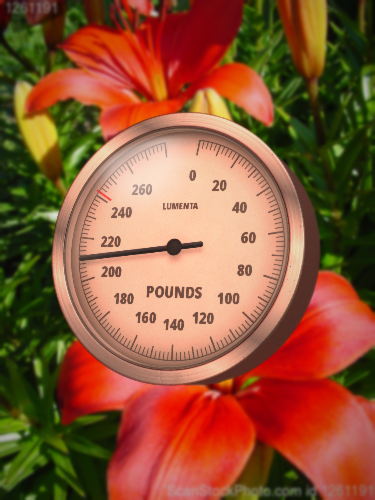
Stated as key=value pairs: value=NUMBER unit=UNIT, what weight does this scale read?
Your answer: value=210 unit=lb
